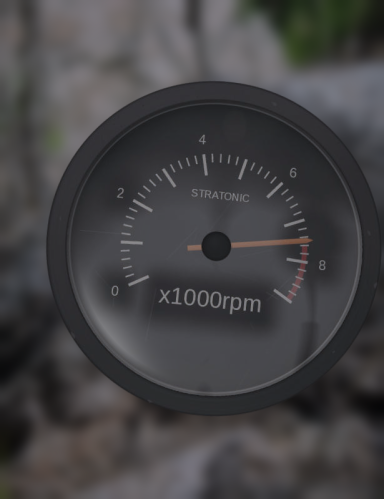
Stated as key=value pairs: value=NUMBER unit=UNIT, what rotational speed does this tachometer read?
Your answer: value=7500 unit=rpm
